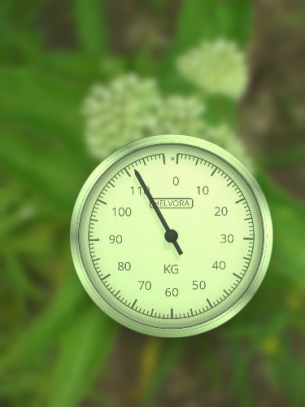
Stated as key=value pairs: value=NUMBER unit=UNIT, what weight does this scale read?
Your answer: value=112 unit=kg
